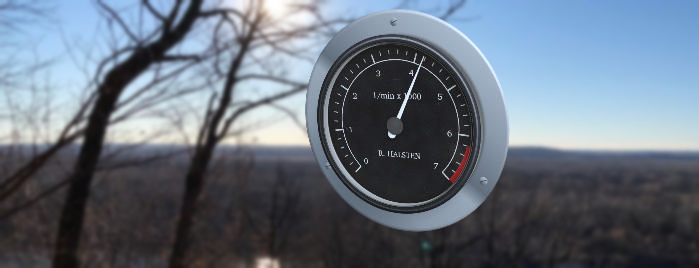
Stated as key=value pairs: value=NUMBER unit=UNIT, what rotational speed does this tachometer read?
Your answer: value=4200 unit=rpm
